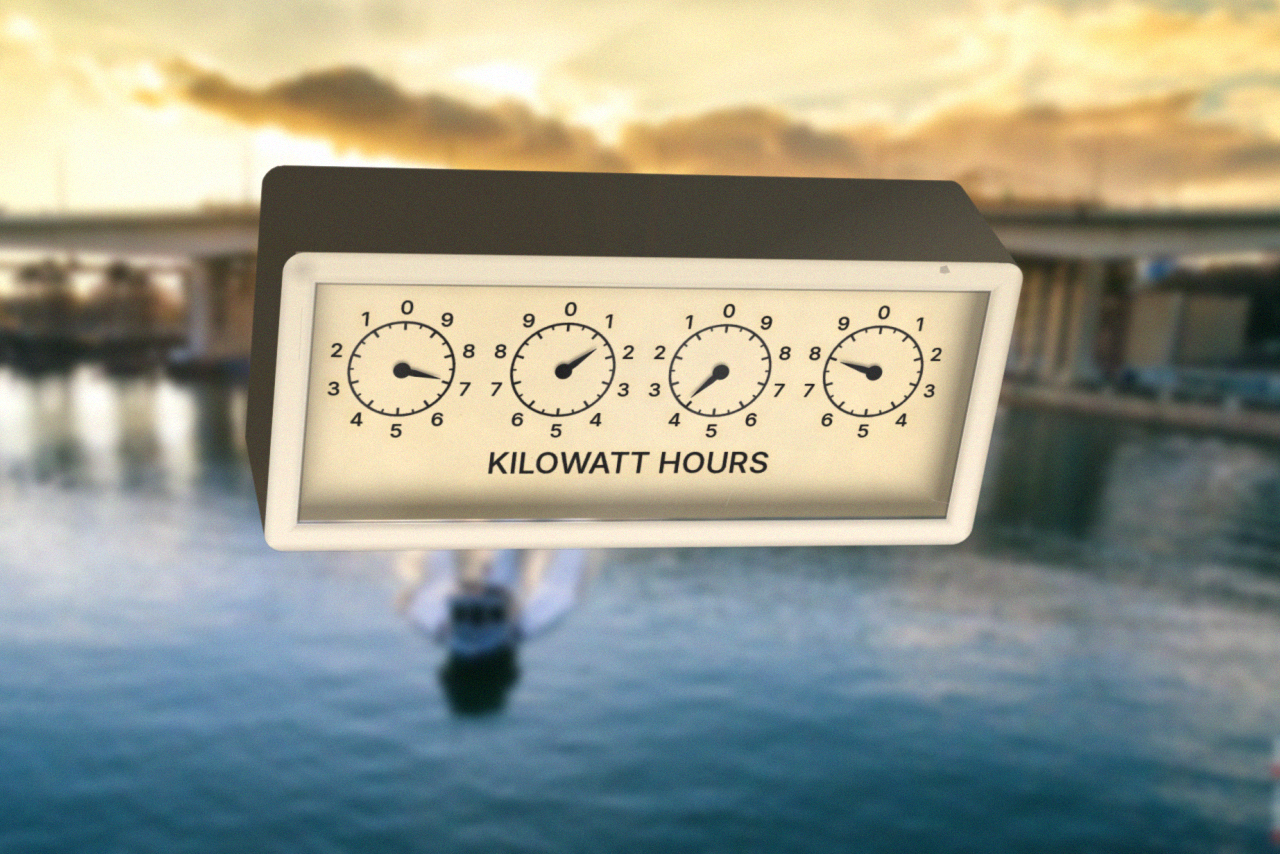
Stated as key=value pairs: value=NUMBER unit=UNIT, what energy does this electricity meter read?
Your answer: value=7138 unit=kWh
